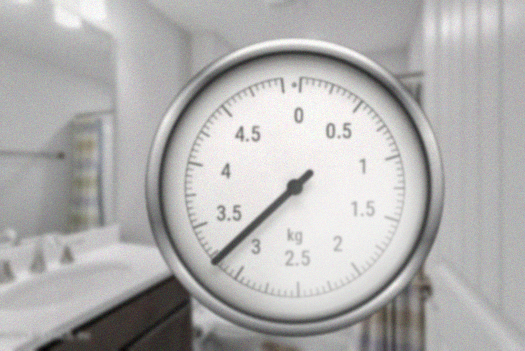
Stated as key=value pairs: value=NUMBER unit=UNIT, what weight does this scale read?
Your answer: value=3.2 unit=kg
